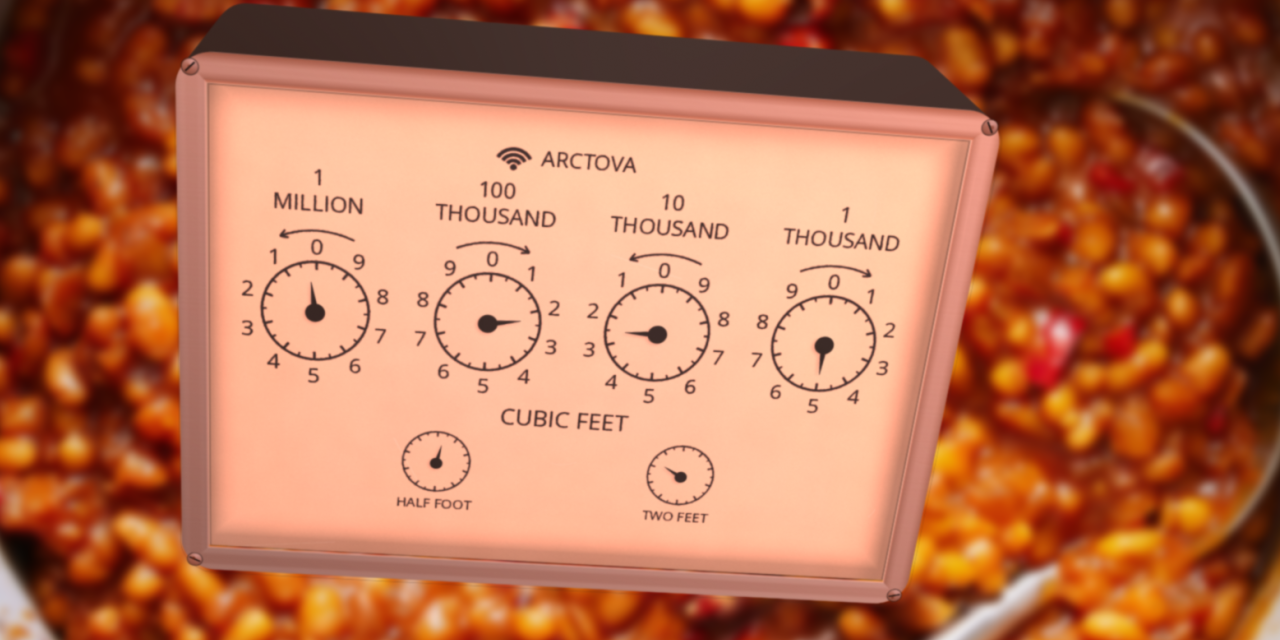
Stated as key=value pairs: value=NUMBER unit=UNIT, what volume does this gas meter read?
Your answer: value=22500 unit=ft³
